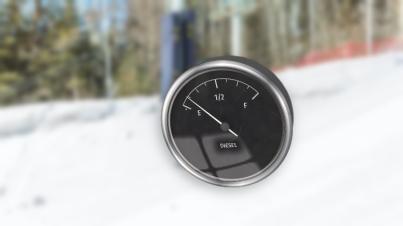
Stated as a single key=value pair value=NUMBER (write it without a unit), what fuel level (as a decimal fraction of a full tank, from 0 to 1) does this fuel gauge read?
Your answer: value=0.125
